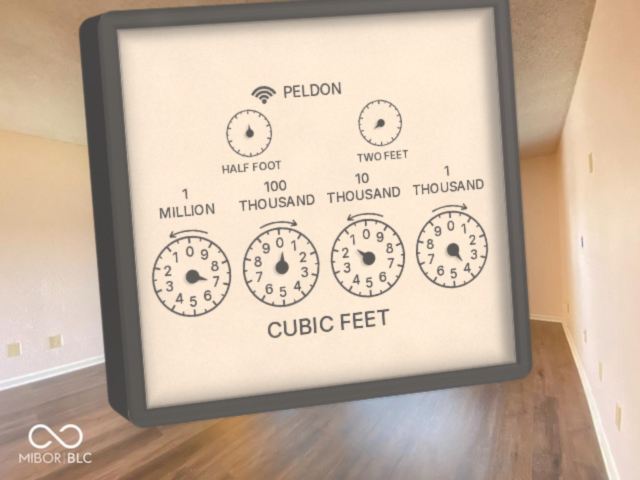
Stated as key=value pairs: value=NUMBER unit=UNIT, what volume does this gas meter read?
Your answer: value=701400 unit=ft³
